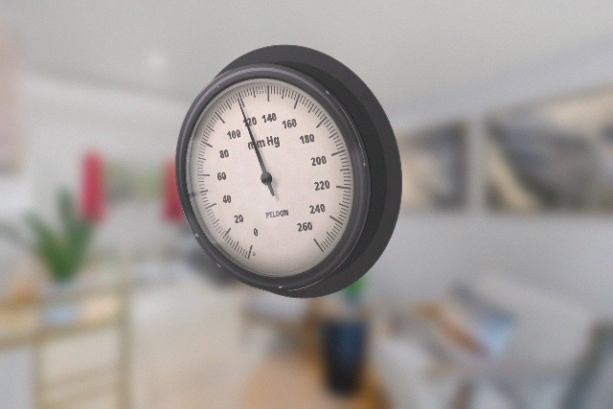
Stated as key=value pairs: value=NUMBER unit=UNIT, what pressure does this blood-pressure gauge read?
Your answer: value=120 unit=mmHg
